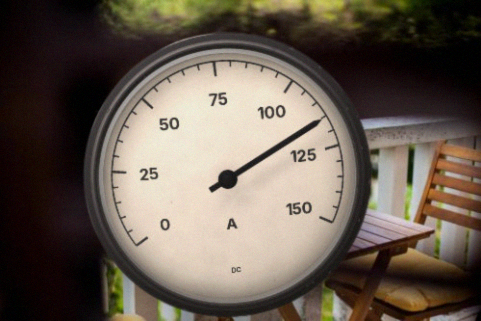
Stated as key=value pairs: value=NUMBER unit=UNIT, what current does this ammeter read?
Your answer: value=115 unit=A
